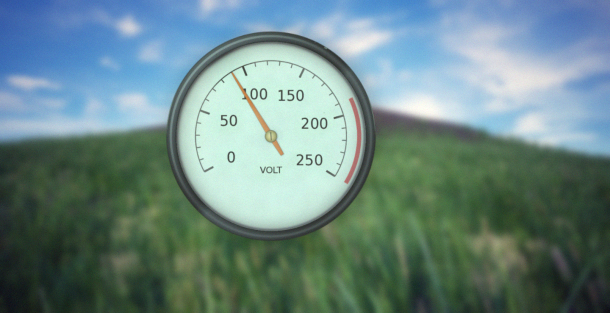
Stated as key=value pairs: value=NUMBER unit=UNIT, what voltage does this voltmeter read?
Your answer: value=90 unit=V
